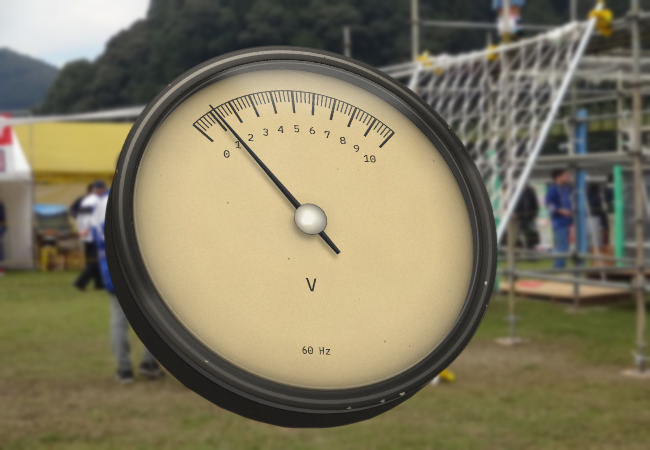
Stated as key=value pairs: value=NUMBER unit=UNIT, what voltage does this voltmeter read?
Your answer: value=1 unit=V
